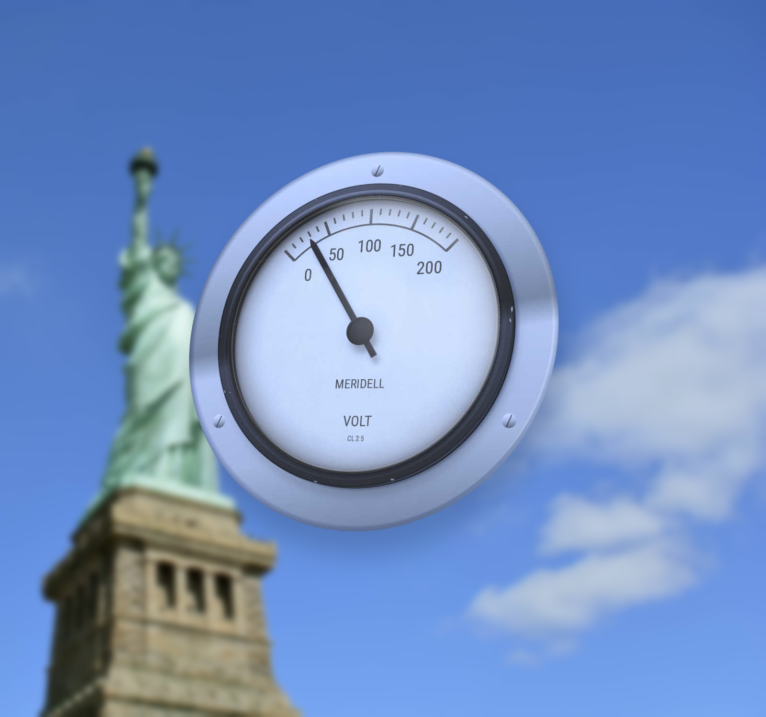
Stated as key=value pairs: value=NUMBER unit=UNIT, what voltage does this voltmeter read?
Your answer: value=30 unit=V
